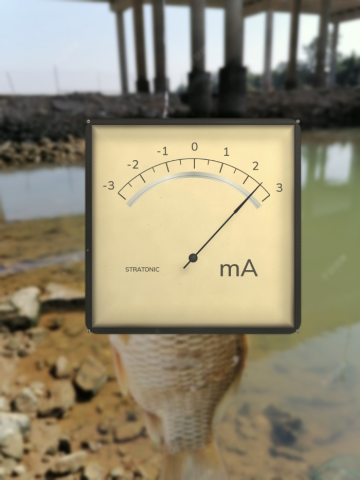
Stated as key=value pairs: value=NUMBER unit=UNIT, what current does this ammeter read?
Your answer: value=2.5 unit=mA
